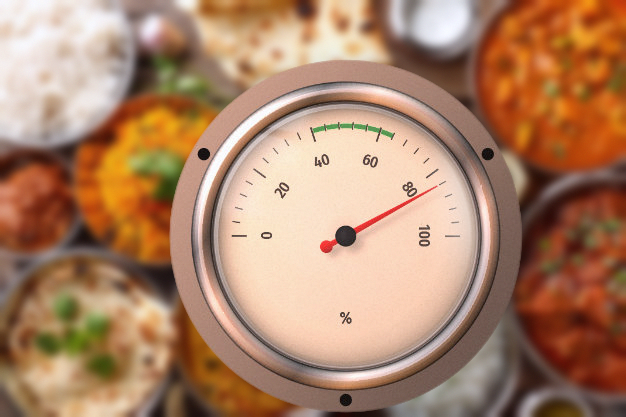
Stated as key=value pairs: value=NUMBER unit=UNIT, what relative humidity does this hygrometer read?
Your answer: value=84 unit=%
